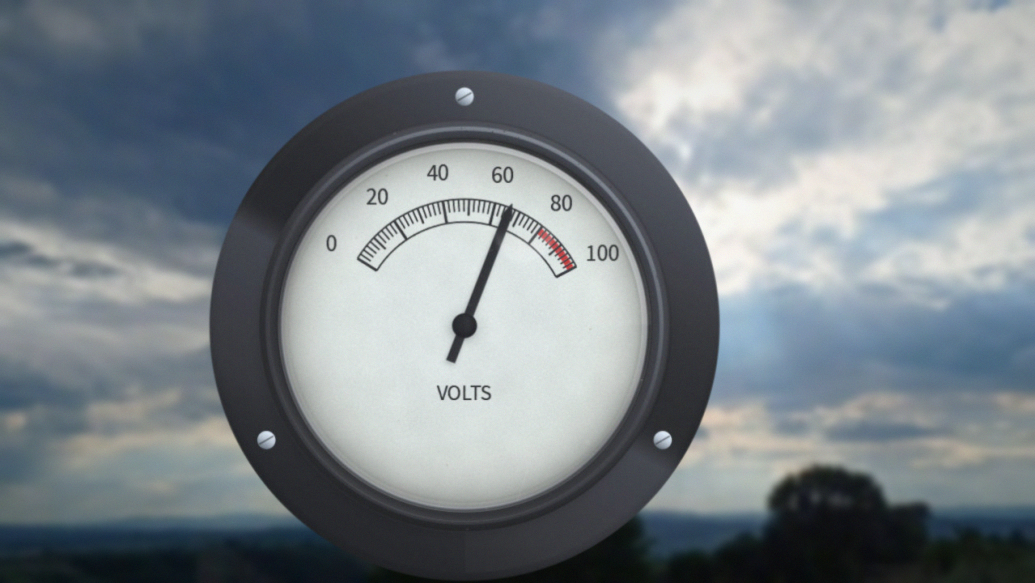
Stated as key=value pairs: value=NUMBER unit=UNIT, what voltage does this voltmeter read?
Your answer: value=66 unit=V
